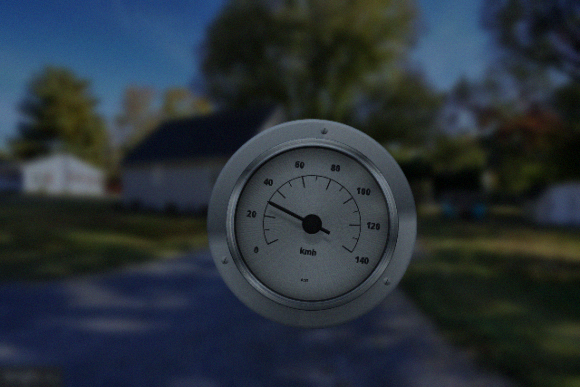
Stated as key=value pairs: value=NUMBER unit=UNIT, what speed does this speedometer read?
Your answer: value=30 unit=km/h
